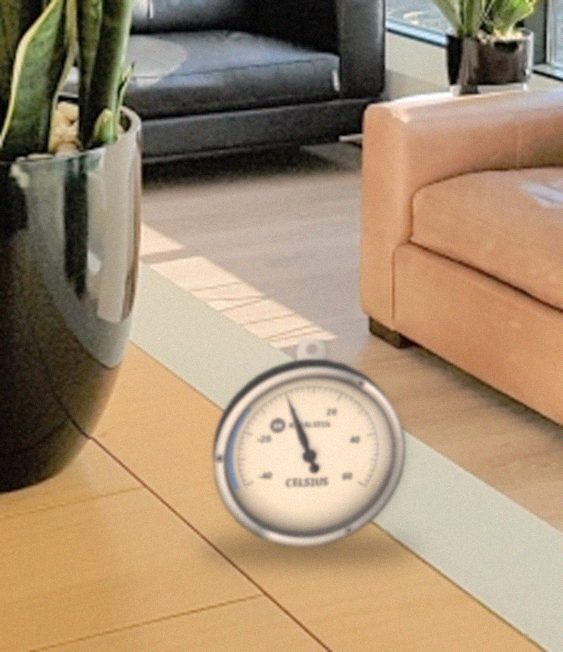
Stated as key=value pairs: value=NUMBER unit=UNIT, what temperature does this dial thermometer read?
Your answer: value=0 unit=°C
